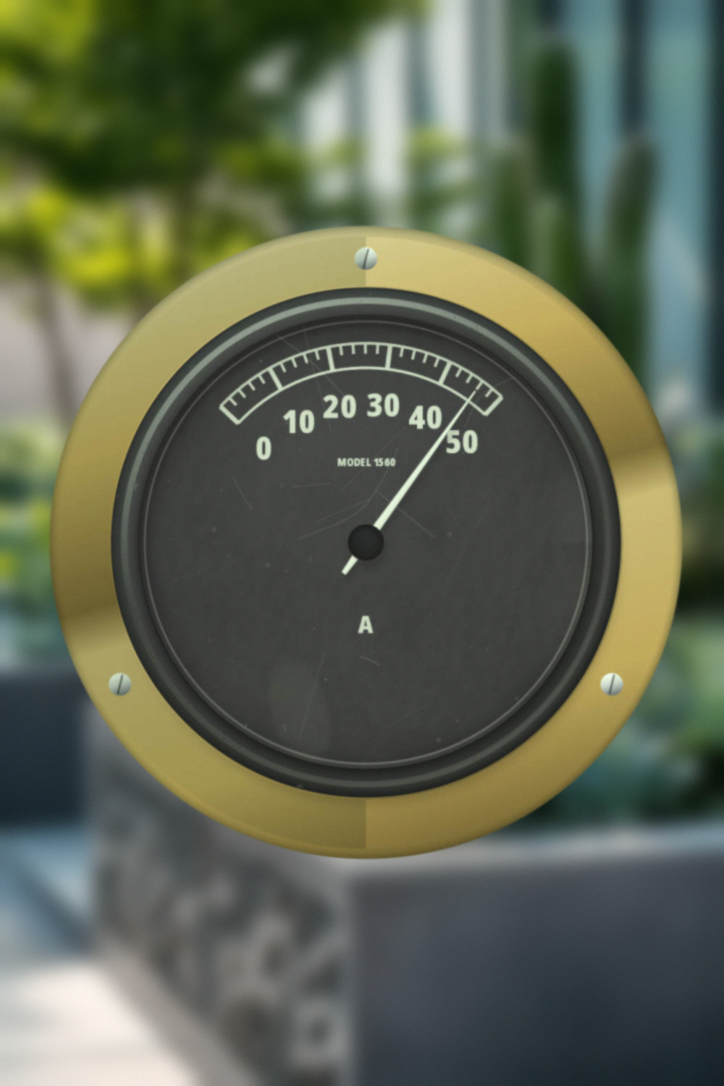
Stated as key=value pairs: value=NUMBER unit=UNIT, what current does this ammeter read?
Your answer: value=46 unit=A
